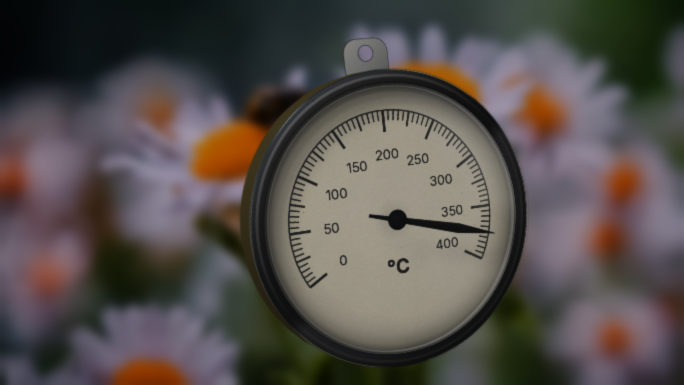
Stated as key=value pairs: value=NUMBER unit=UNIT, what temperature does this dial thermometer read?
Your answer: value=375 unit=°C
